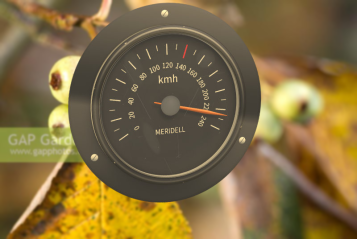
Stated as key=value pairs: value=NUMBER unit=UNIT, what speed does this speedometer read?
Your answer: value=225 unit=km/h
